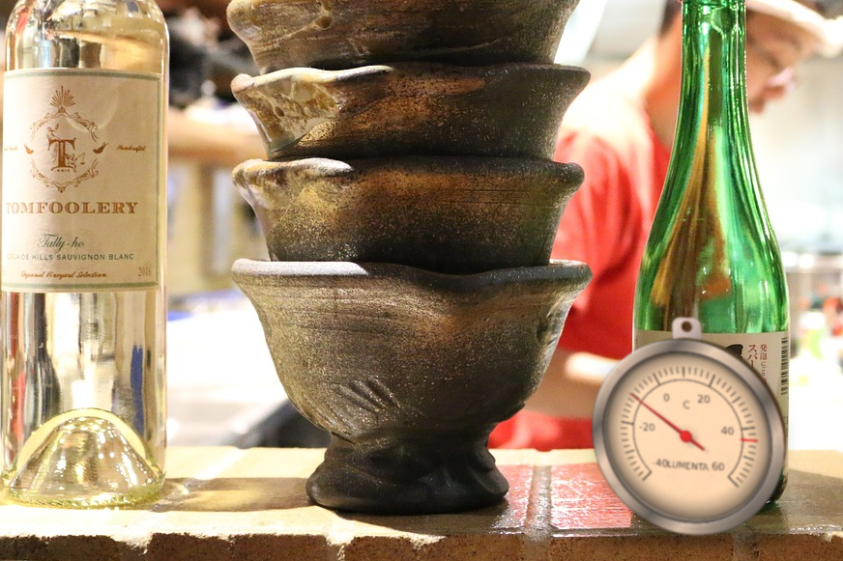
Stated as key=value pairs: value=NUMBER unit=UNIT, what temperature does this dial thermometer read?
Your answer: value=-10 unit=°C
